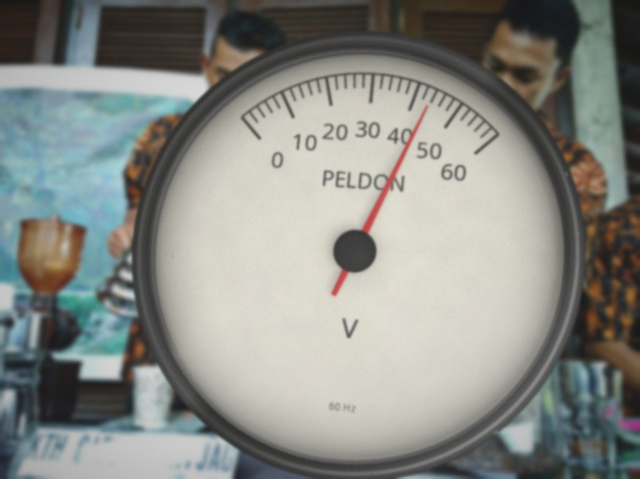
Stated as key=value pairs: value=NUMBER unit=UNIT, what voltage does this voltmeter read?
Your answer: value=44 unit=V
